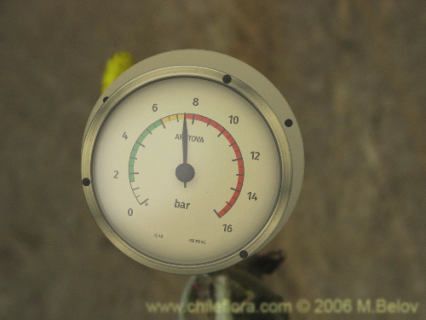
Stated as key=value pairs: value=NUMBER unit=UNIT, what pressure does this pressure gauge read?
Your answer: value=7.5 unit=bar
